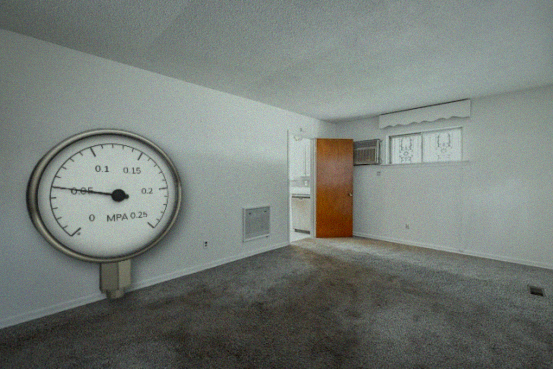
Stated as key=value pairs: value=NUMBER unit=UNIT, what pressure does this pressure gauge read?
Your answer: value=0.05 unit=MPa
